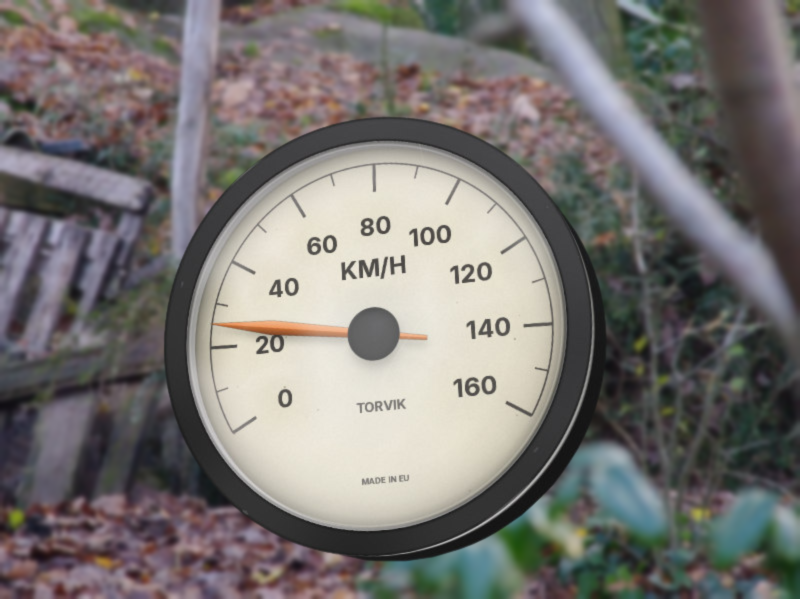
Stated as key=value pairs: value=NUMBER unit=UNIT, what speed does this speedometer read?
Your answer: value=25 unit=km/h
